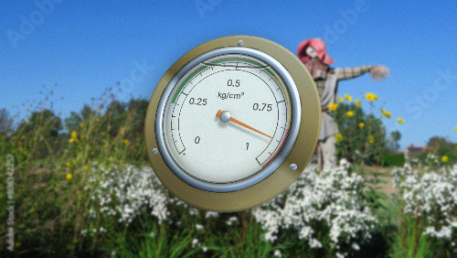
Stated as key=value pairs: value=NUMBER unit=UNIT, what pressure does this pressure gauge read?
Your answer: value=0.9 unit=kg/cm²
